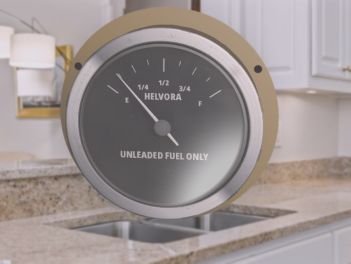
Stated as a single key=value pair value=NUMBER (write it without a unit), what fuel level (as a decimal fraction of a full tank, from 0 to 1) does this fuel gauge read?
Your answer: value=0.125
